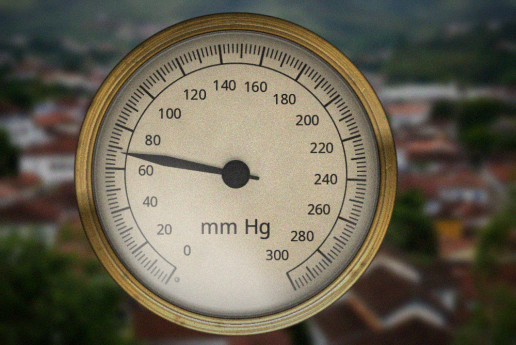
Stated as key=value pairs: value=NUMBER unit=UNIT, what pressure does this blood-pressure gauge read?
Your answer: value=68 unit=mmHg
